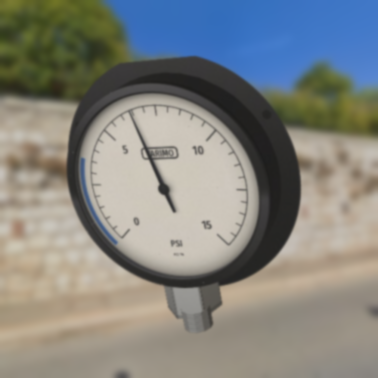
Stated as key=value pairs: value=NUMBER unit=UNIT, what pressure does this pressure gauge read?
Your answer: value=6.5 unit=psi
